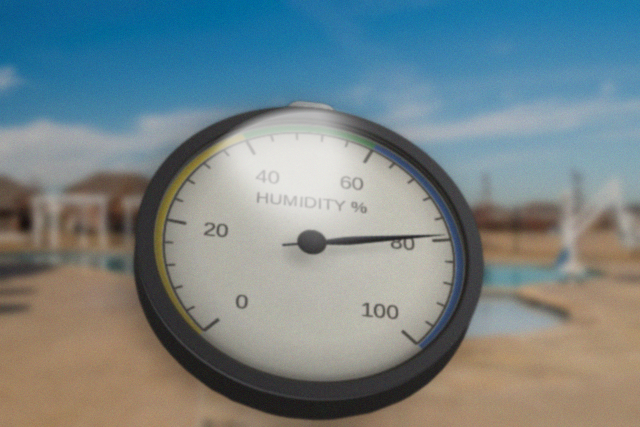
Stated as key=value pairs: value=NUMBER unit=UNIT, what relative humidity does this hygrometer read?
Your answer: value=80 unit=%
